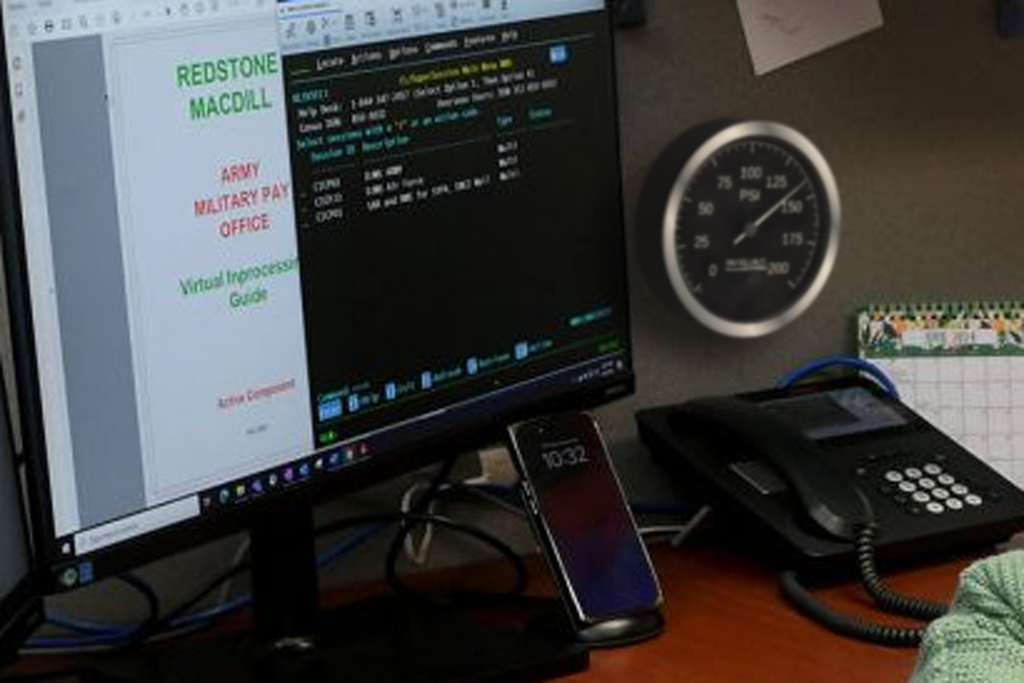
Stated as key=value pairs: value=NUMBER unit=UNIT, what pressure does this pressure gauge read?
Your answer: value=140 unit=psi
